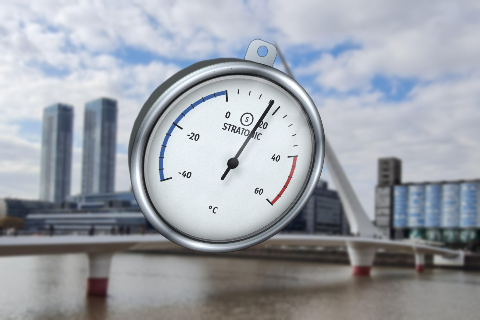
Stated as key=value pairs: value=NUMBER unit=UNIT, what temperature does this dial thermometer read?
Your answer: value=16 unit=°C
